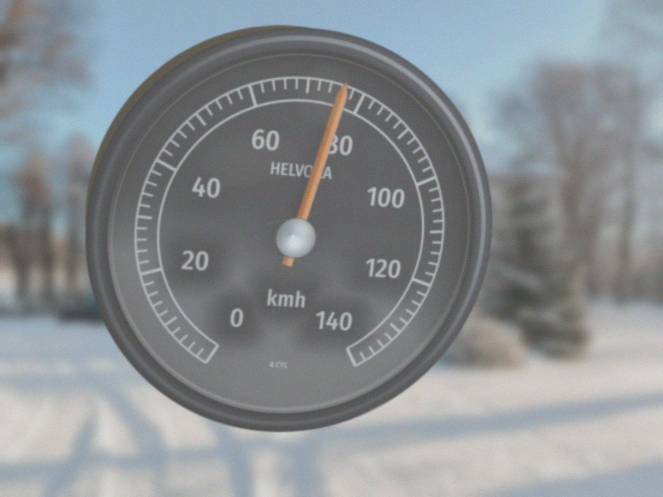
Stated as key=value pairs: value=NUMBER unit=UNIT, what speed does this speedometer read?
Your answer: value=76 unit=km/h
